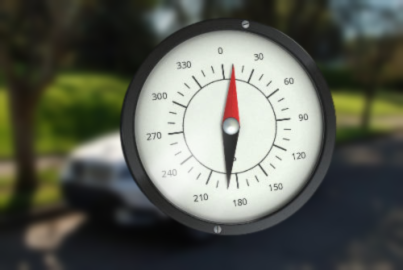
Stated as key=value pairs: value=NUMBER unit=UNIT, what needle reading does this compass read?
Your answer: value=10 unit=°
